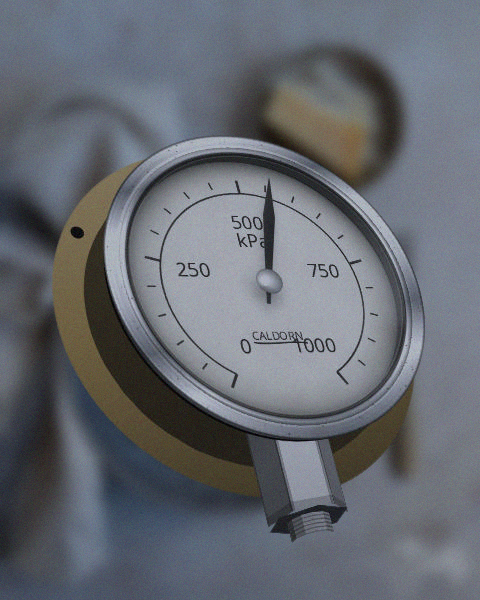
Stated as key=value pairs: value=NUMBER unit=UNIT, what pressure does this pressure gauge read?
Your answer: value=550 unit=kPa
